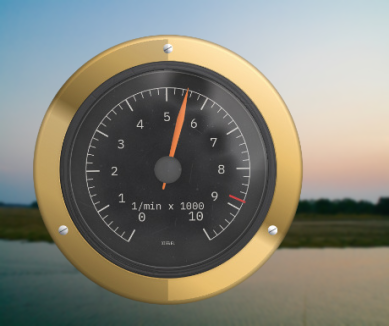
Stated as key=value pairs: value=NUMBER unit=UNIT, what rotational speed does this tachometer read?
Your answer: value=5500 unit=rpm
